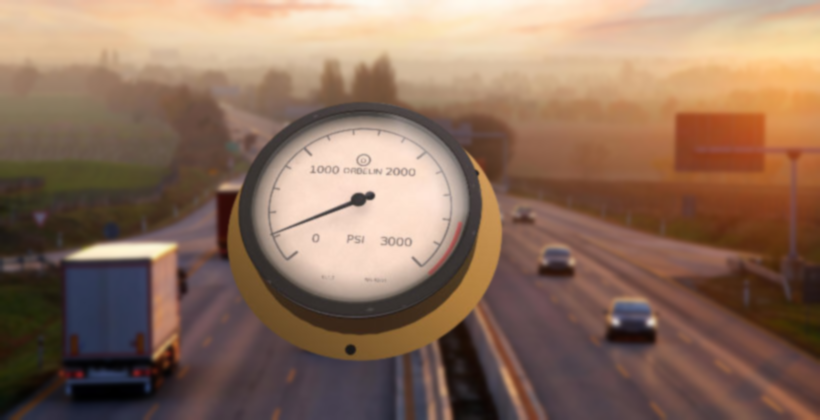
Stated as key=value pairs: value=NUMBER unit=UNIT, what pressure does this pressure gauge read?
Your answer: value=200 unit=psi
